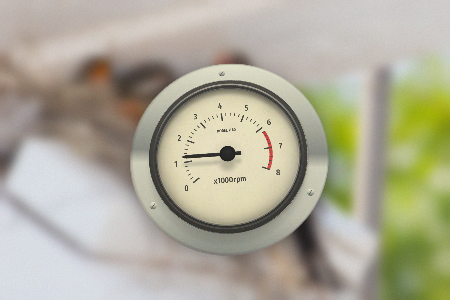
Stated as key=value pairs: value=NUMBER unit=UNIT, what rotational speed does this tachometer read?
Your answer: value=1200 unit=rpm
